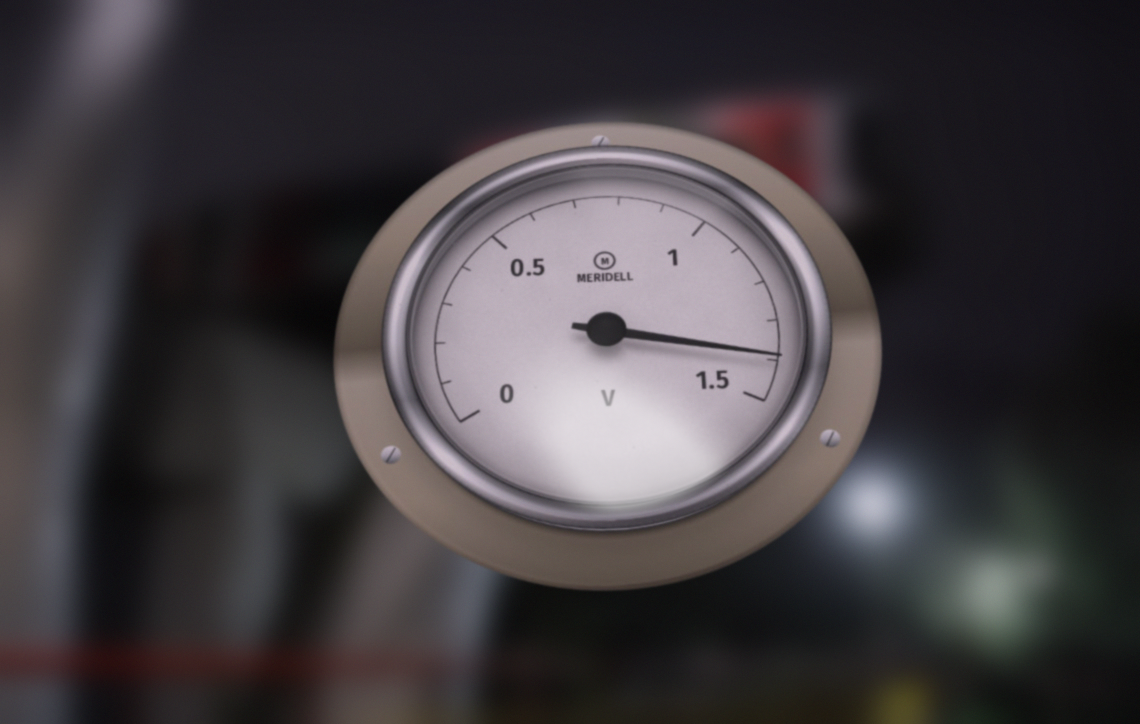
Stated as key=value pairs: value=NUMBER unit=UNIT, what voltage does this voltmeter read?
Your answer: value=1.4 unit=V
